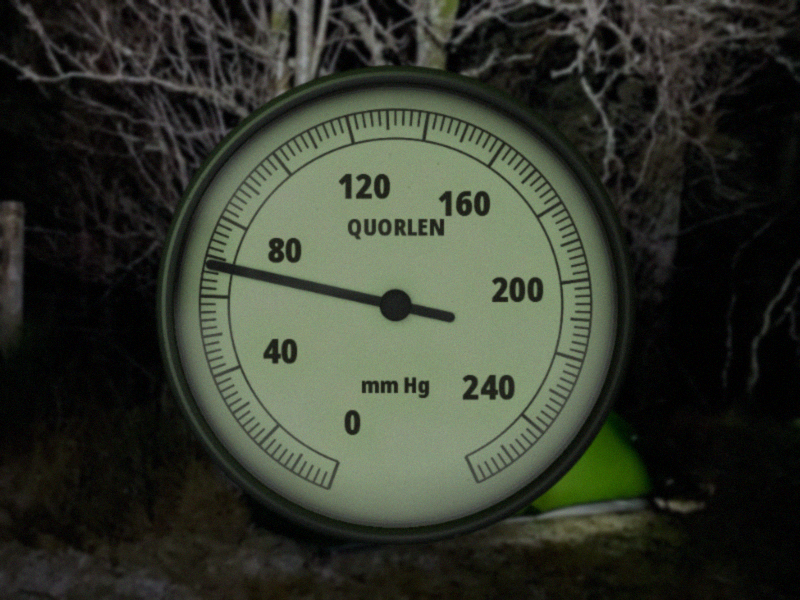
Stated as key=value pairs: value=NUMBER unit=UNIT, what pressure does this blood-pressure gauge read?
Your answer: value=68 unit=mmHg
